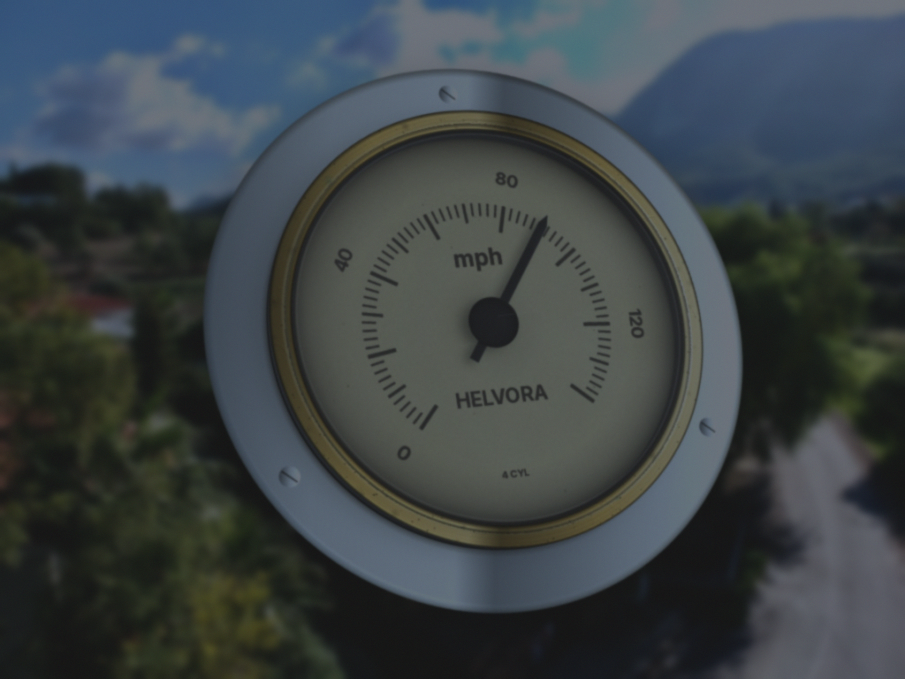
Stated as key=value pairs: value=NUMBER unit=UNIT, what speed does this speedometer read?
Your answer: value=90 unit=mph
